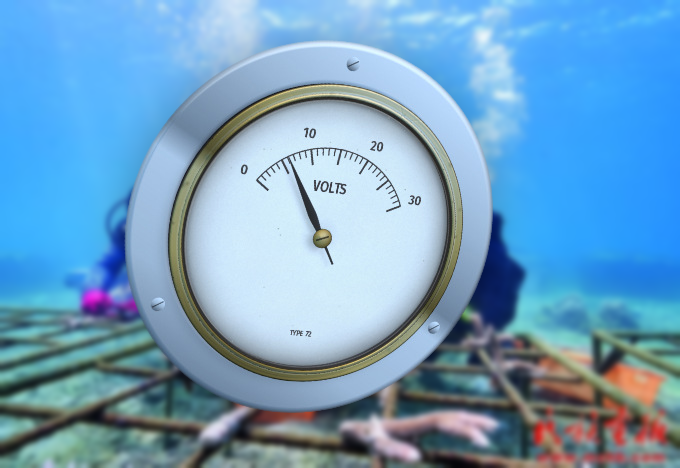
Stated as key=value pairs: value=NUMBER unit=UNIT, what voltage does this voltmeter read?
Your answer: value=6 unit=V
